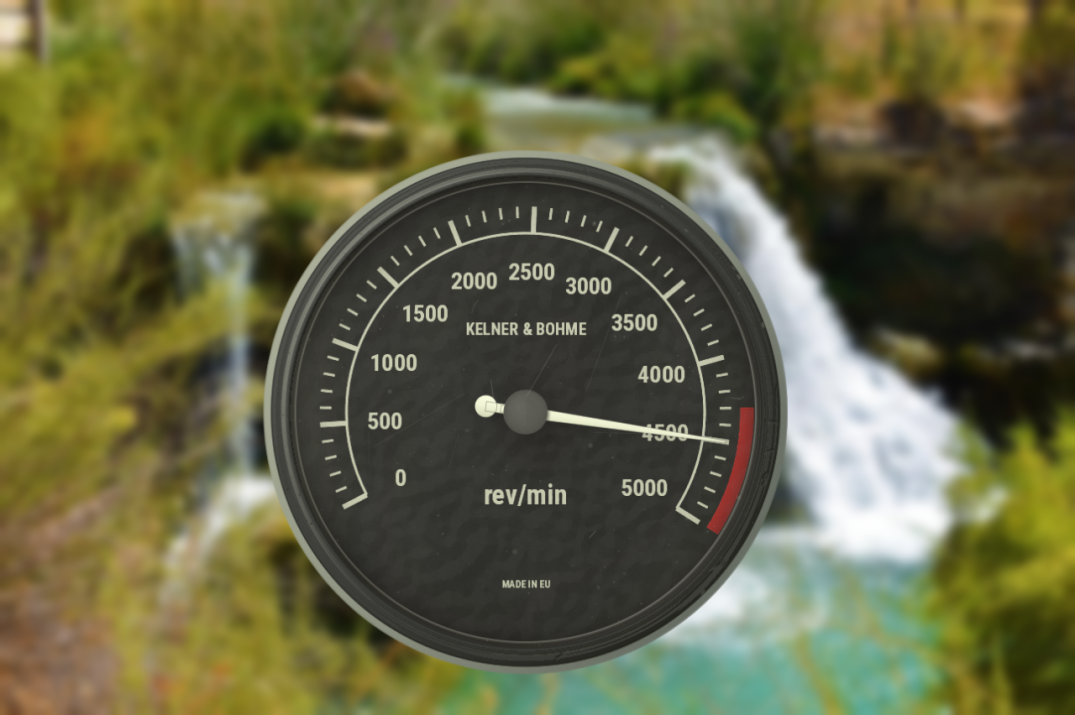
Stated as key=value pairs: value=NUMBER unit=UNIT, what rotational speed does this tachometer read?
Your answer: value=4500 unit=rpm
